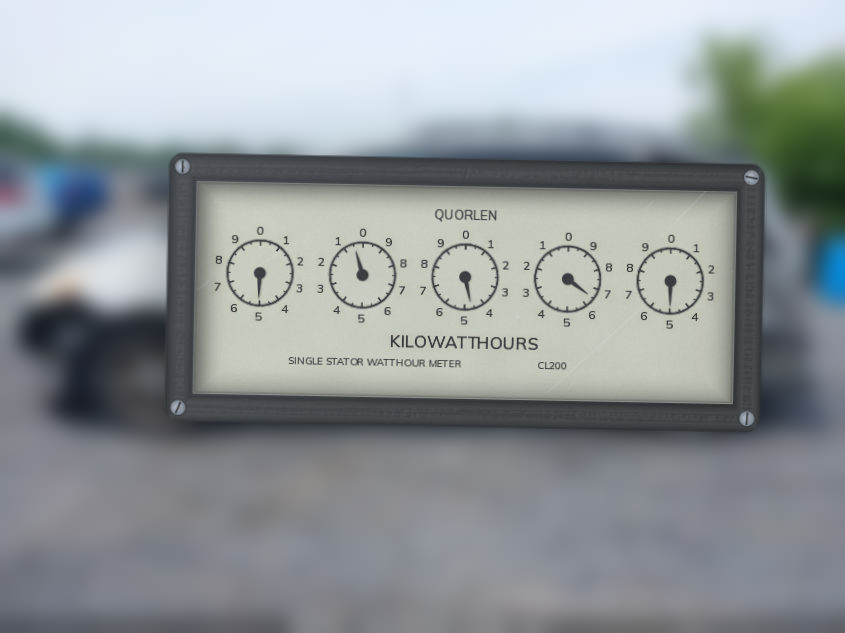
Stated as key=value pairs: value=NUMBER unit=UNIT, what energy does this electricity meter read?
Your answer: value=50465 unit=kWh
